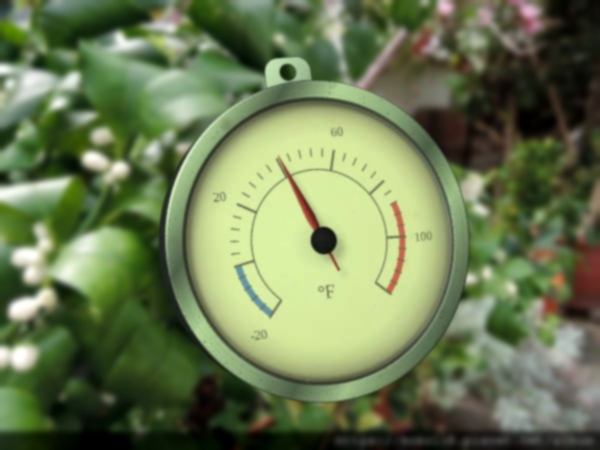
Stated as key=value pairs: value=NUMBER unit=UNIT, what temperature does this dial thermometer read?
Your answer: value=40 unit=°F
